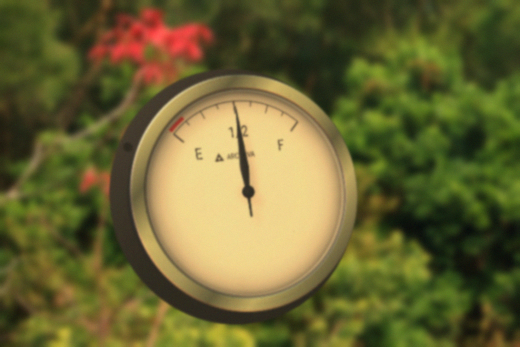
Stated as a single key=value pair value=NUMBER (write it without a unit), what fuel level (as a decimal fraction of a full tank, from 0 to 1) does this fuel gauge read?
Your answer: value=0.5
